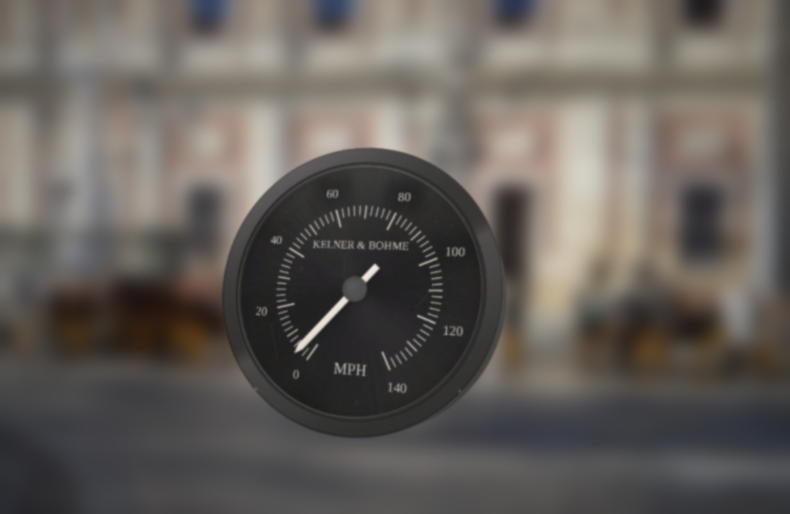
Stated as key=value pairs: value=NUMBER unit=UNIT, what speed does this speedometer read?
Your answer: value=4 unit=mph
